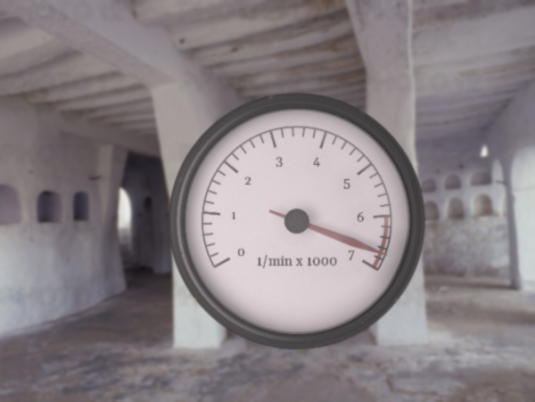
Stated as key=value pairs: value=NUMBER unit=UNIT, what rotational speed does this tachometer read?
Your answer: value=6700 unit=rpm
